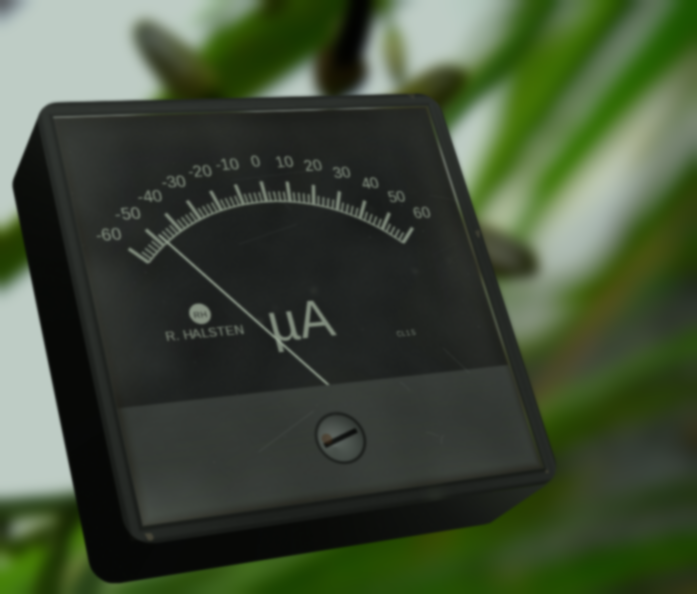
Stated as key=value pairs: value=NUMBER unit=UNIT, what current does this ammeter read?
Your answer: value=-50 unit=µA
